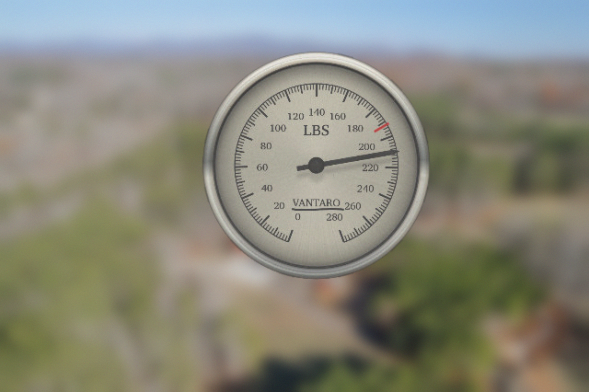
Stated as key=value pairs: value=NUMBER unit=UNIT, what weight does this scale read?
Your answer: value=210 unit=lb
